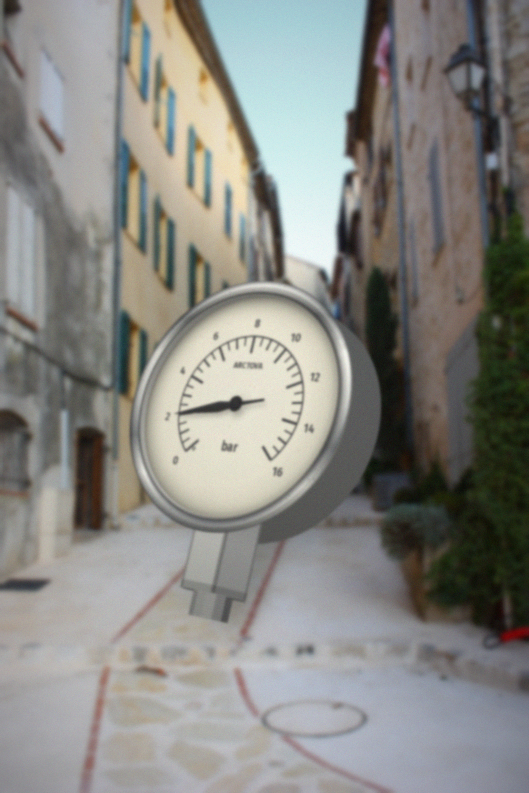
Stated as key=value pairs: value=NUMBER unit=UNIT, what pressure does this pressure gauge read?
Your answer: value=2 unit=bar
